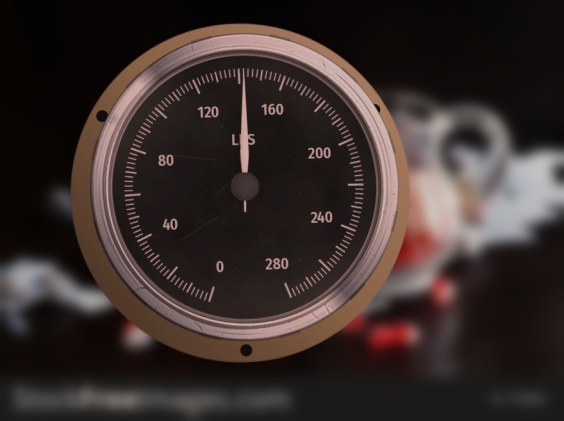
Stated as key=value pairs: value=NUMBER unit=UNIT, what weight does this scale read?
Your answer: value=142 unit=lb
